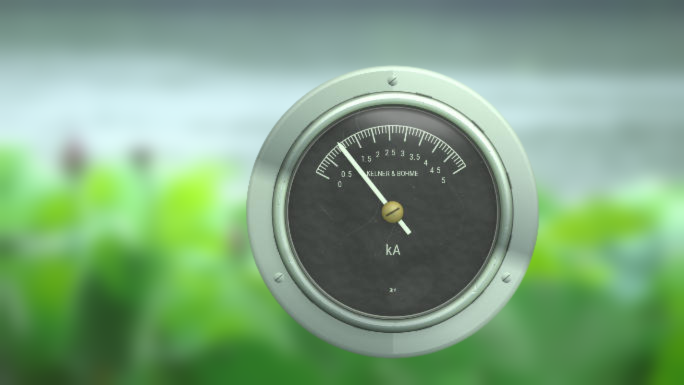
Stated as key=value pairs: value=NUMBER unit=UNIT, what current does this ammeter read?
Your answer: value=1 unit=kA
